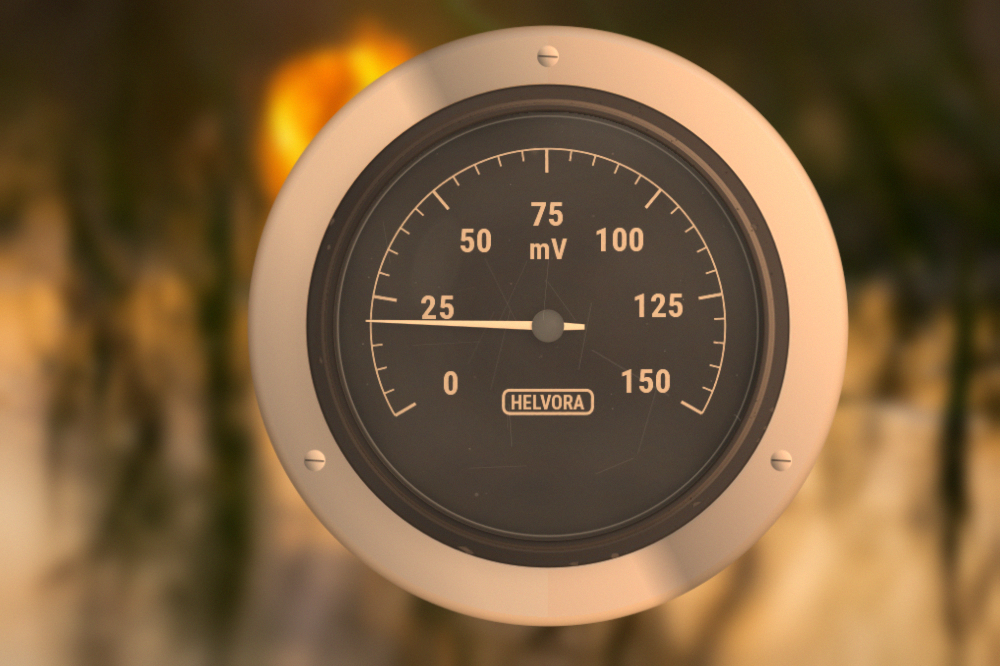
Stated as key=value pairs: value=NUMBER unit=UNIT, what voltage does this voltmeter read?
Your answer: value=20 unit=mV
